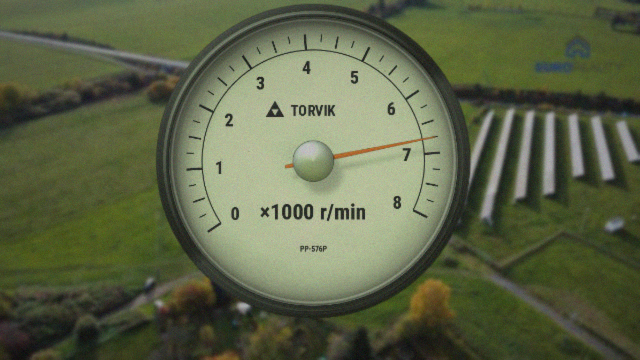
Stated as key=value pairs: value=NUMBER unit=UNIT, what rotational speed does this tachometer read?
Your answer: value=6750 unit=rpm
